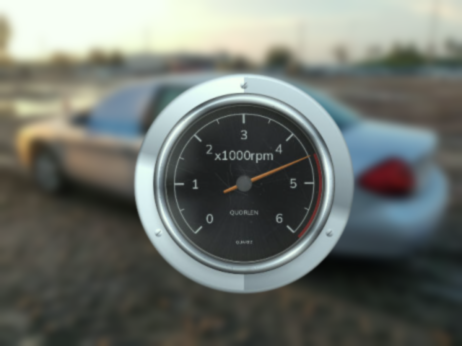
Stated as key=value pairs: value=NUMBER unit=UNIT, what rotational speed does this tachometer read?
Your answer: value=4500 unit=rpm
